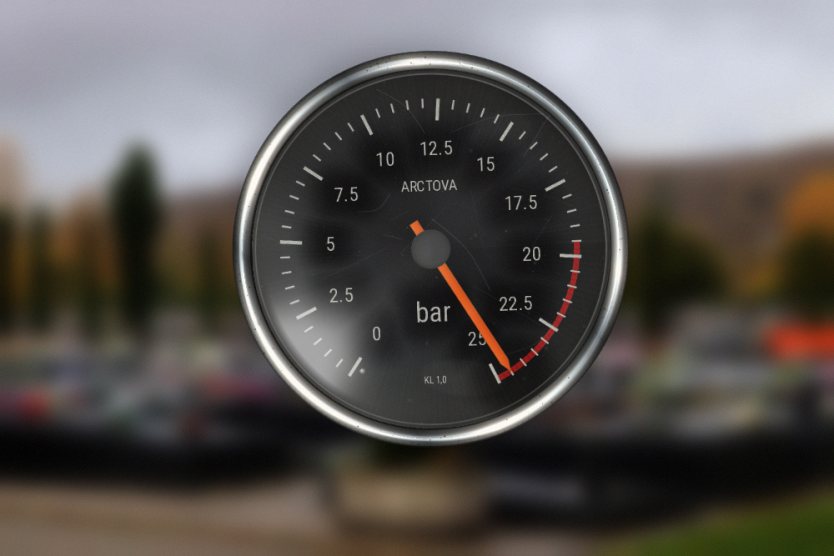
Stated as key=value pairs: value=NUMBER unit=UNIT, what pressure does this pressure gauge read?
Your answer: value=24.5 unit=bar
